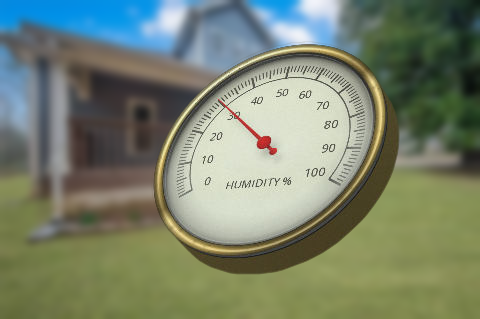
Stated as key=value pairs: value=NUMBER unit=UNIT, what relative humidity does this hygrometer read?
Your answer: value=30 unit=%
